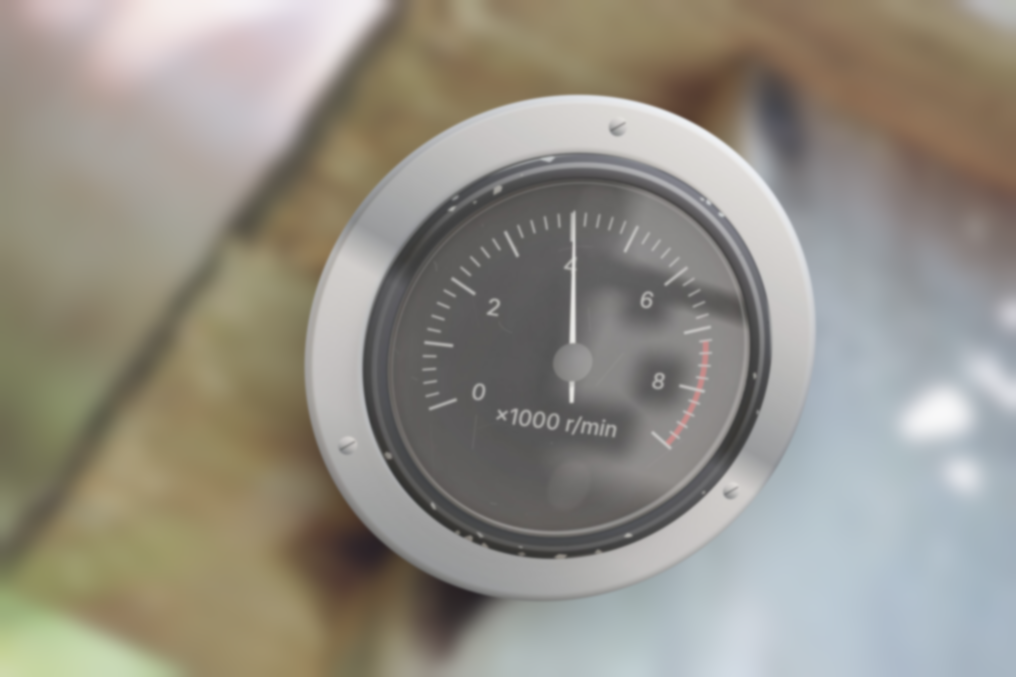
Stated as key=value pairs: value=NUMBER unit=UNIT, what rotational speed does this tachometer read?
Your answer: value=4000 unit=rpm
